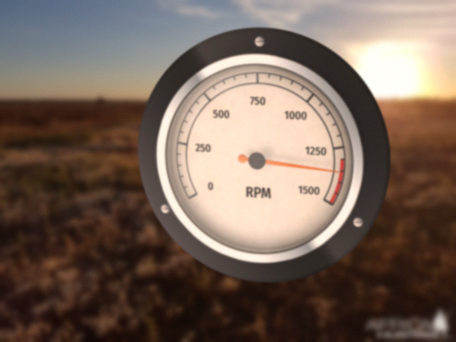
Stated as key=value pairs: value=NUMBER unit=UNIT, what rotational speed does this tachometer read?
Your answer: value=1350 unit=rpm
